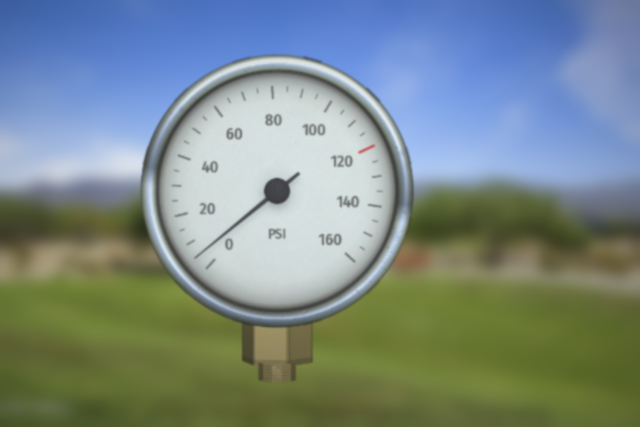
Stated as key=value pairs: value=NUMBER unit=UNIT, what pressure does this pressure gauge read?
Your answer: value=5 unit=psi
